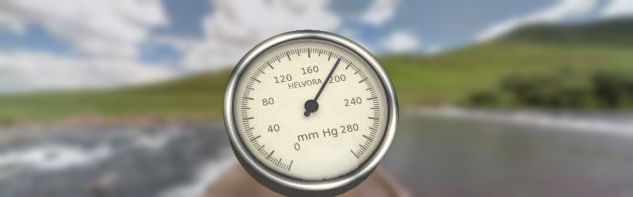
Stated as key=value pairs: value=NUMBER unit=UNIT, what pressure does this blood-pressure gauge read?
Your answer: value=190 unit=mmHg
